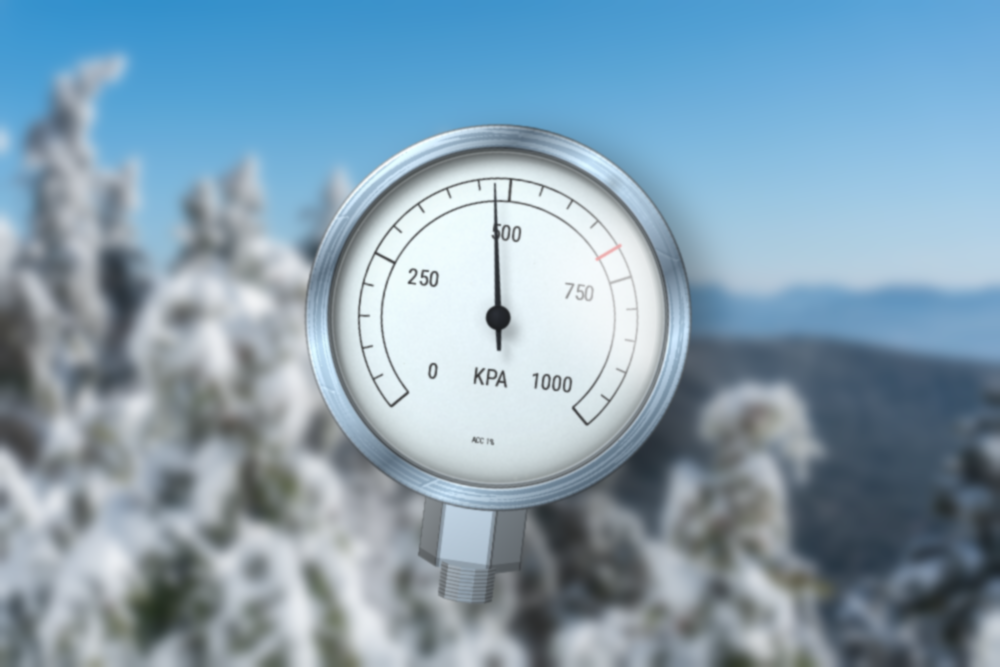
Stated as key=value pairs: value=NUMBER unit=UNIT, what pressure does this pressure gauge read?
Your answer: value=475 unit=kPa
